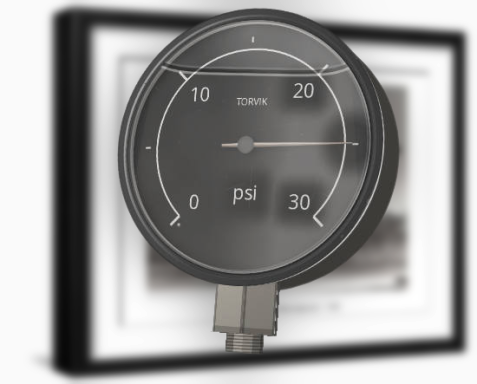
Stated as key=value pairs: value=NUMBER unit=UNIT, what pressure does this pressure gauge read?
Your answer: value=25 unit=psi
